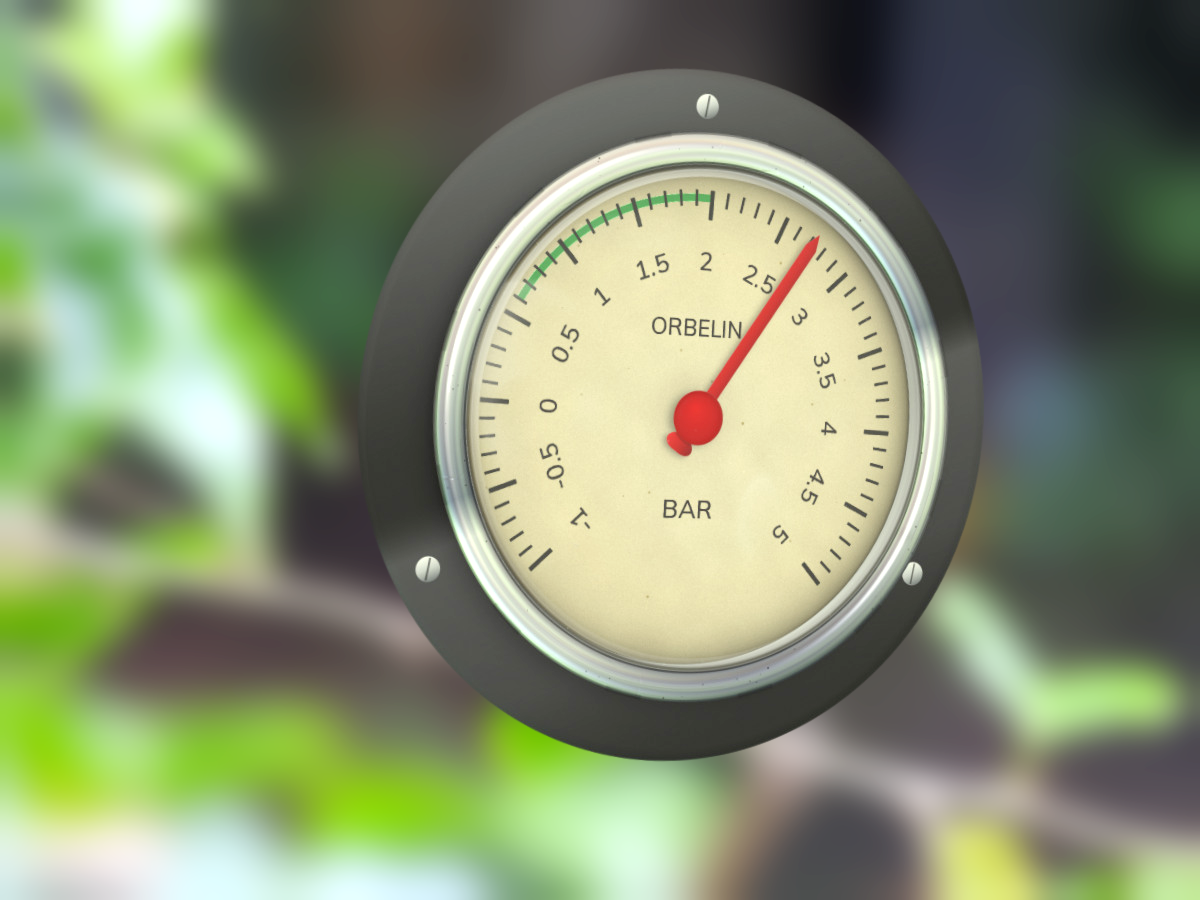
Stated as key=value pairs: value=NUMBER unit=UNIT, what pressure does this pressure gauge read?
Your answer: value=2.7 unit=bar
